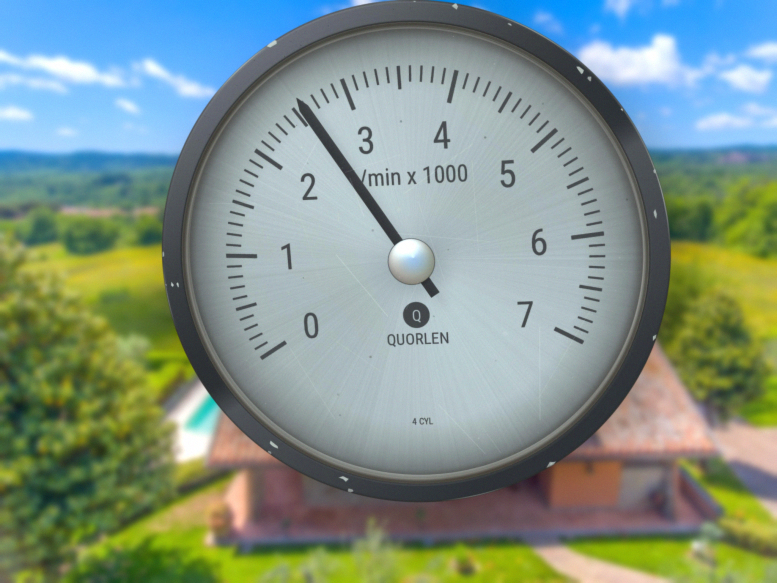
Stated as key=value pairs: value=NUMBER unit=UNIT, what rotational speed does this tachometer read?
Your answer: value=2600 unit=rpm
